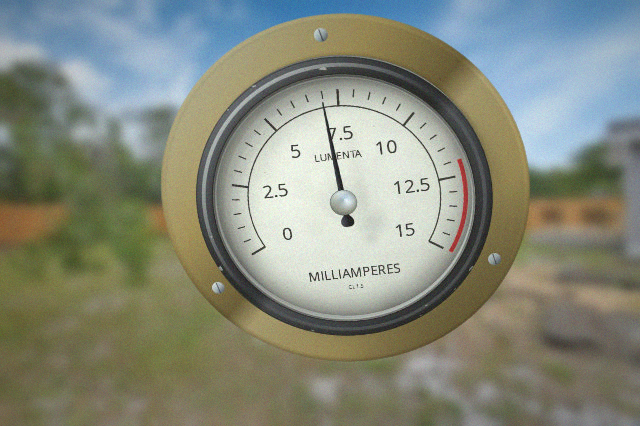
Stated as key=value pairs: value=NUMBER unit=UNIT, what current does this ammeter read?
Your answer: value=7 unit=mA
